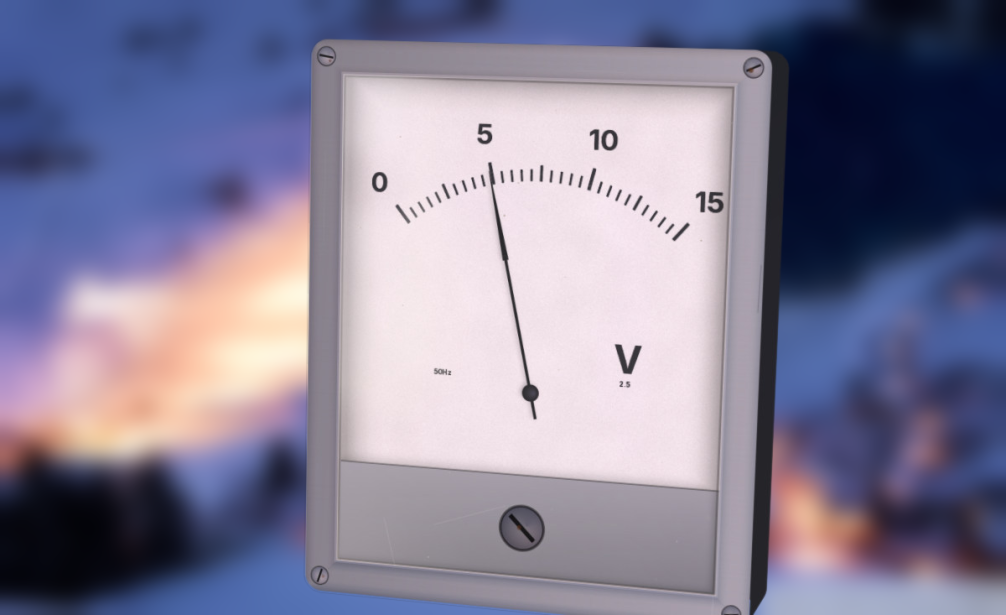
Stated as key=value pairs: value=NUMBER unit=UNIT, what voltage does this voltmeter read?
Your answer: value=5 unit=V
